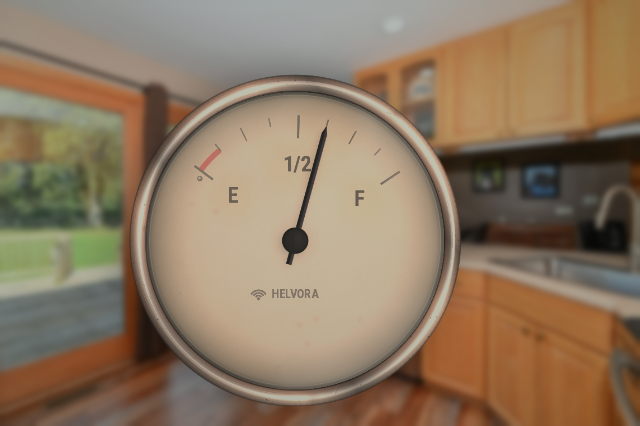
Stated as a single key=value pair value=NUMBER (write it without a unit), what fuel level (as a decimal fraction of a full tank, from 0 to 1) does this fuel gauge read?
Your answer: value=0.625
